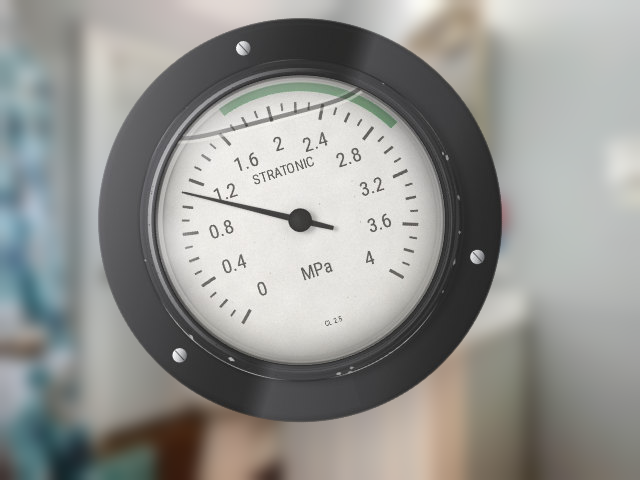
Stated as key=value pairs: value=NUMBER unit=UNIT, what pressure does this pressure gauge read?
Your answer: value=1.1 unit=MPa
